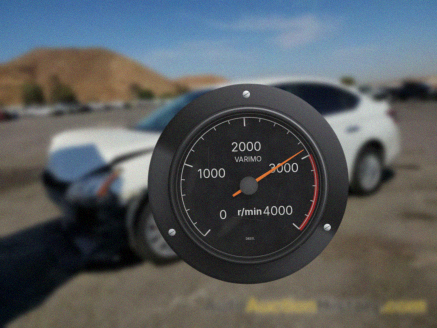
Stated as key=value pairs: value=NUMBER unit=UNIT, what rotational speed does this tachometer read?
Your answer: value=2900 unit=rpm
